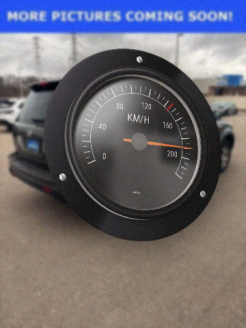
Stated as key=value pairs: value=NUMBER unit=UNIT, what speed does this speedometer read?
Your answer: value=190 unit=km/h
